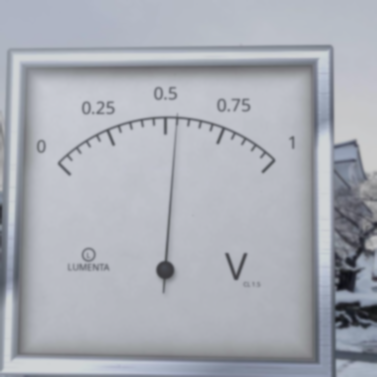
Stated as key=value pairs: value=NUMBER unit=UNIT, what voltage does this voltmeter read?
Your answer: value=0.55 unit=V
